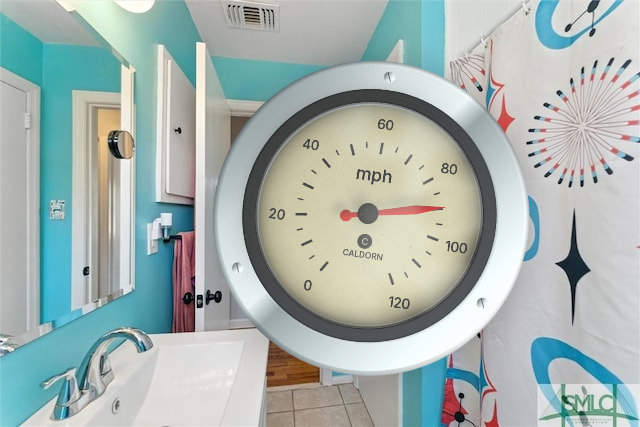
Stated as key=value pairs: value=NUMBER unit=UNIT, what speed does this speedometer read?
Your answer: value=90 unit=mph
